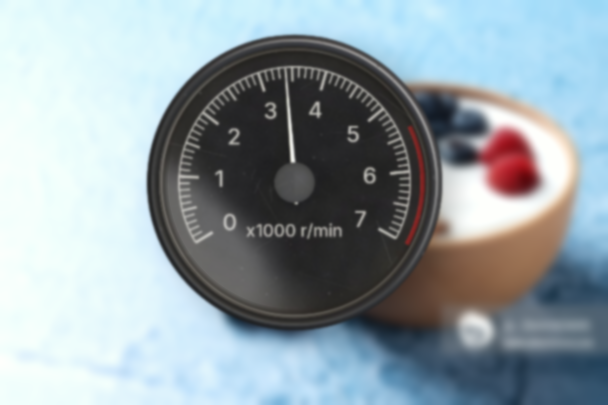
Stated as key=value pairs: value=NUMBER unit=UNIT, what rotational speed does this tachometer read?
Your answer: value=3400 unit=rpm
